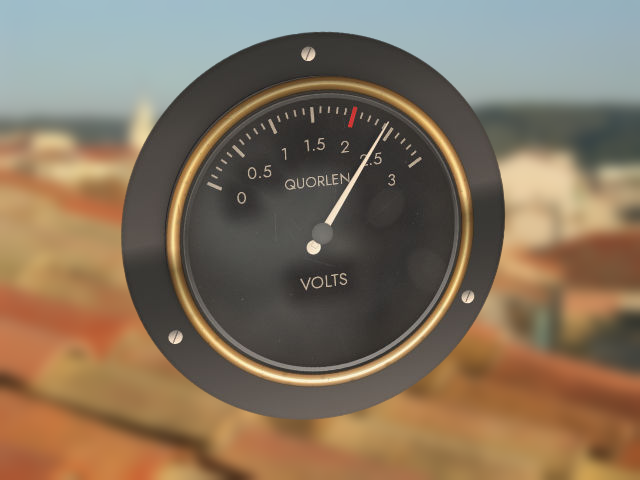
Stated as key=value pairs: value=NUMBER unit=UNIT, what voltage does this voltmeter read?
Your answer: value=2.4 unit=V
